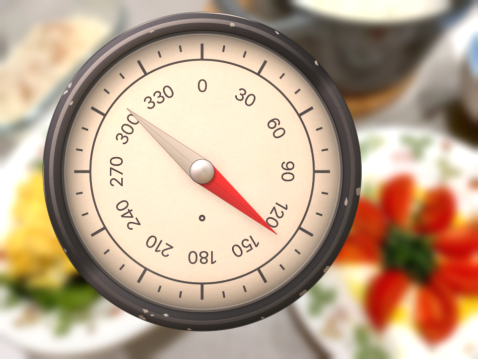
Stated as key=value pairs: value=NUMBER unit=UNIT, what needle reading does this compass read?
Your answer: value=130 unit=°
